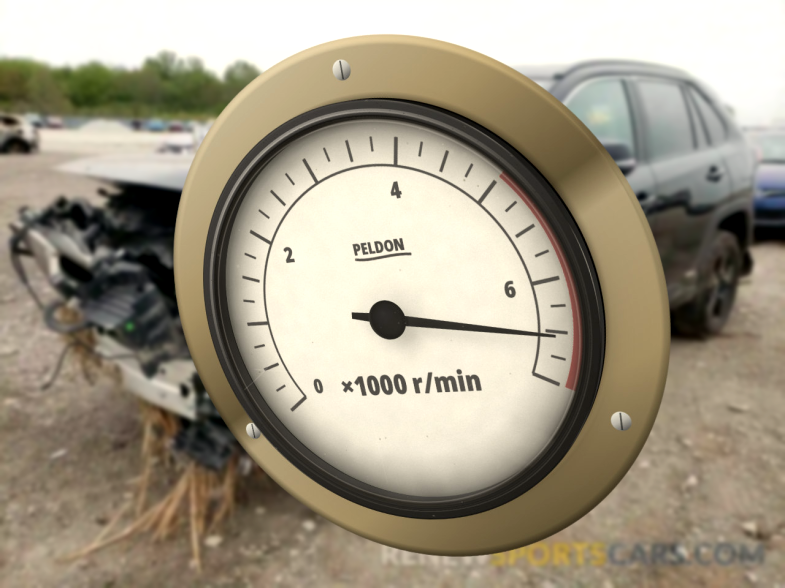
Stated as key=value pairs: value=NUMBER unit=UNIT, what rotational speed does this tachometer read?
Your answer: value=6500 unit=rpm
